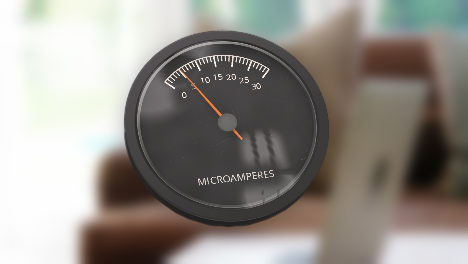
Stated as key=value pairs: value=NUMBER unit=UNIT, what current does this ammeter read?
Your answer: value=5 unit=µA
